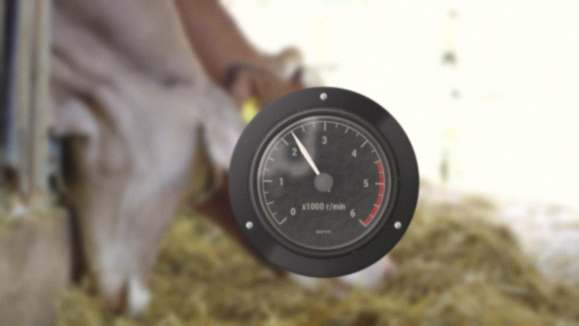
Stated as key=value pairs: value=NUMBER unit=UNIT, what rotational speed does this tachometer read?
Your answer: value=2250 unit=rpm
